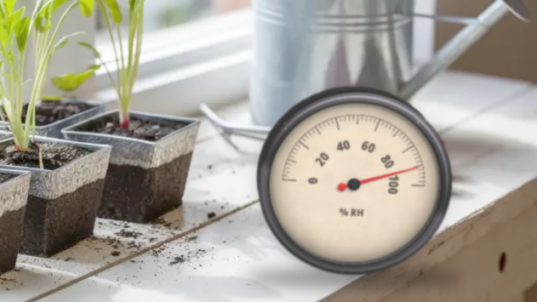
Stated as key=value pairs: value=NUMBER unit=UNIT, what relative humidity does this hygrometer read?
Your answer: value=90 unit=%
